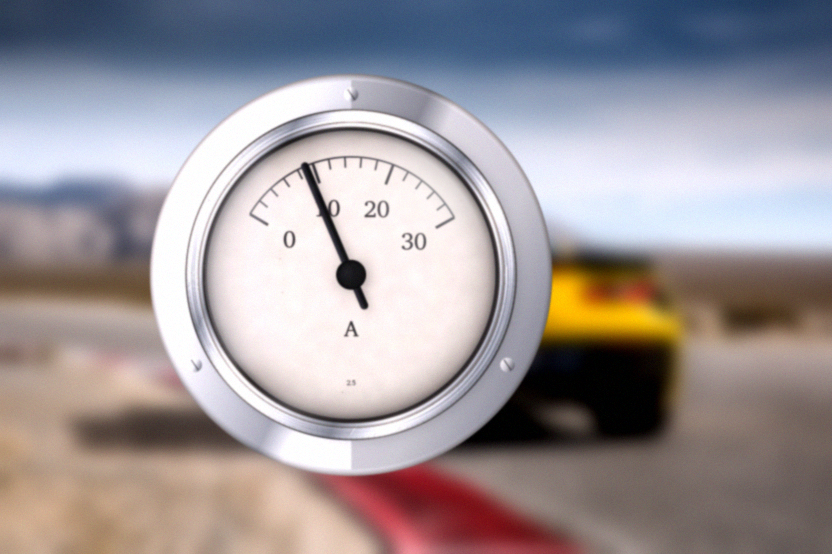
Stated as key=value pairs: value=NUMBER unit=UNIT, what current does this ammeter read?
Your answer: value=9 unit=A
